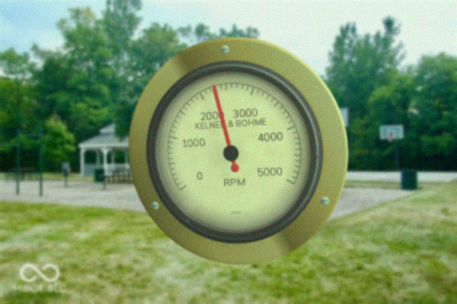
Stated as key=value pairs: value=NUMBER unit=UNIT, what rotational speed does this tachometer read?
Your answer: value=2300 unit=rpm
